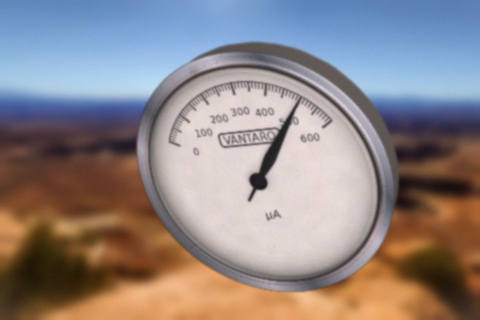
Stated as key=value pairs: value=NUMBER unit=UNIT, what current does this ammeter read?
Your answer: value=500 unit=µA
